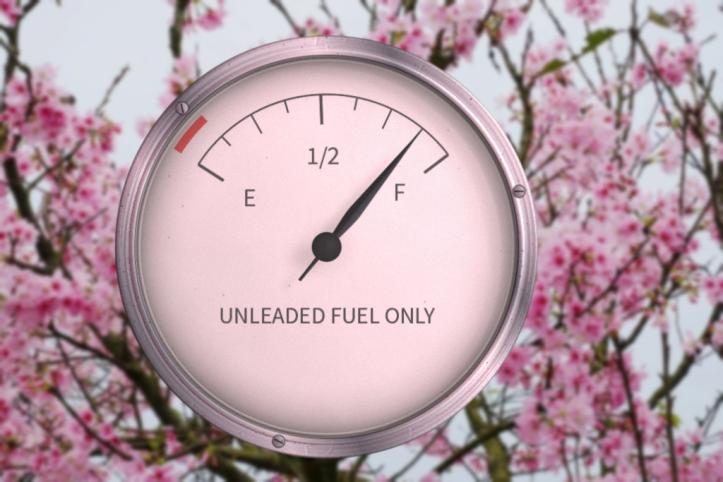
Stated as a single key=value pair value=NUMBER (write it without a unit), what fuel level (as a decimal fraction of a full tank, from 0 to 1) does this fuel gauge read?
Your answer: value=0.875
